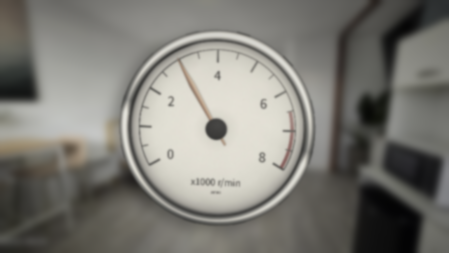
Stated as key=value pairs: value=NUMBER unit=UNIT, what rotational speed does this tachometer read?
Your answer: value=3000 unit=rpm
